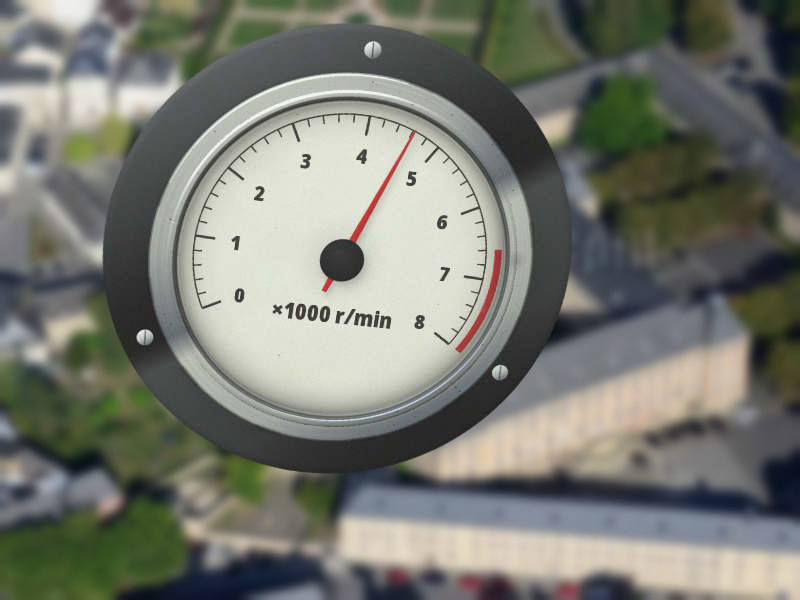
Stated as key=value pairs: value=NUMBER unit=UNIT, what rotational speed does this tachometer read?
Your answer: value=4600 unit=rpm
